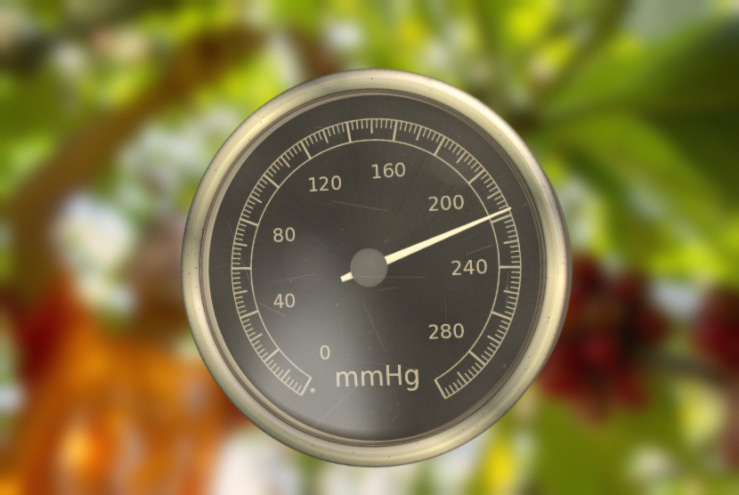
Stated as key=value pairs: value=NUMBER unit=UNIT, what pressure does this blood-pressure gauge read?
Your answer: value=218 unit=mmHg
